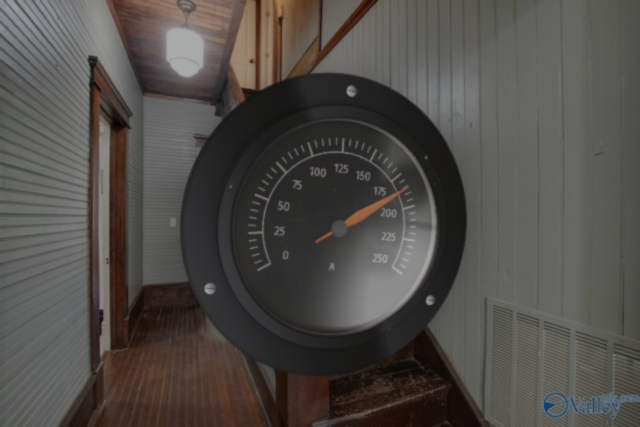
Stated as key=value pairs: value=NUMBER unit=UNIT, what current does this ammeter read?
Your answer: value=185 unit=A
